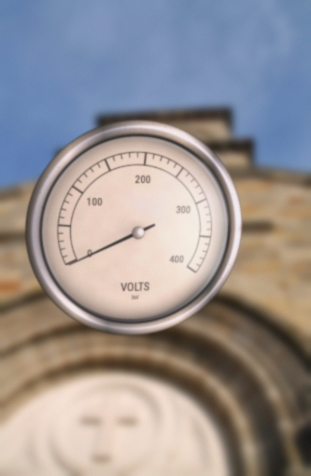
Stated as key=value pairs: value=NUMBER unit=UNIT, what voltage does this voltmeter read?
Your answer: value=0 unit=V
